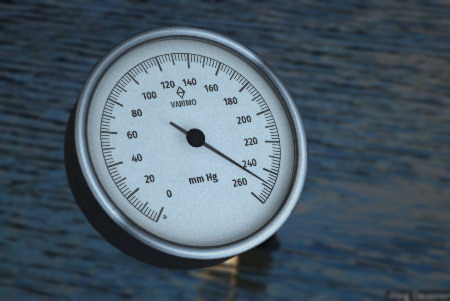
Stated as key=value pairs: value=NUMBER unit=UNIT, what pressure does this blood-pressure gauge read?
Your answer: value=250 unit=mmHg
